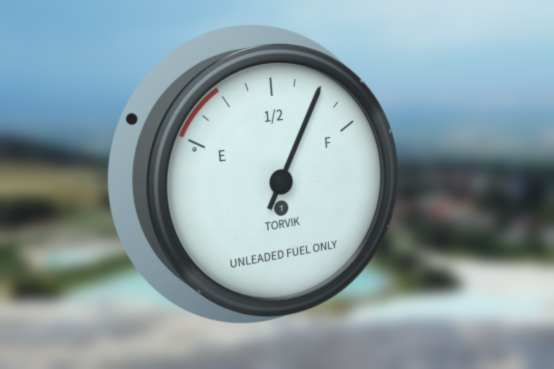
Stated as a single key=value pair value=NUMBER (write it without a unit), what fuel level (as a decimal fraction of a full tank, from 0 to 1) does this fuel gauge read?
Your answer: value=0.75
